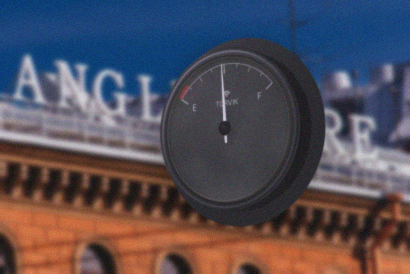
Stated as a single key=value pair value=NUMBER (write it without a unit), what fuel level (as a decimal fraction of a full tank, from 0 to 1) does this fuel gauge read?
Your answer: value=0.5
